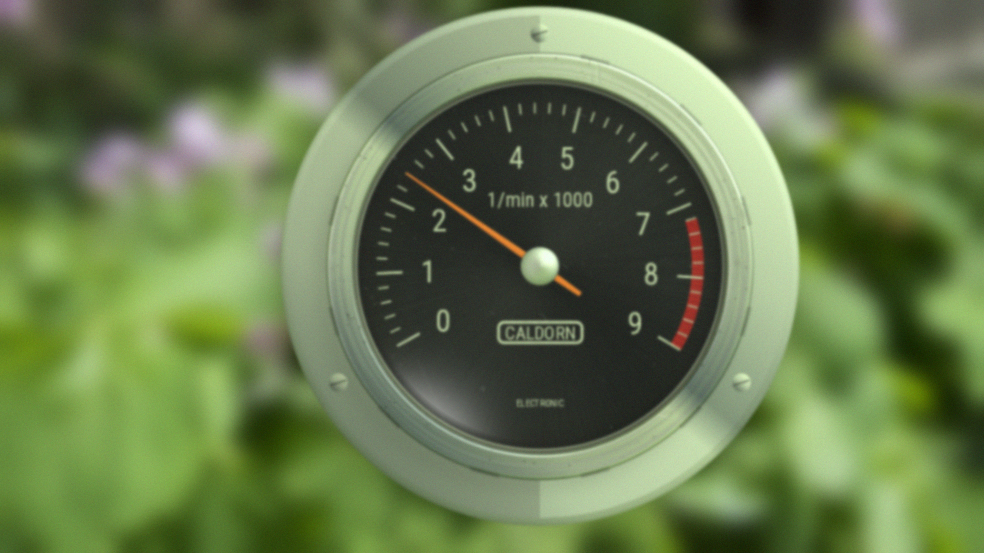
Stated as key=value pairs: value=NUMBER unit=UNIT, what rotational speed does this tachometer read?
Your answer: value=2400 unit=rpm
